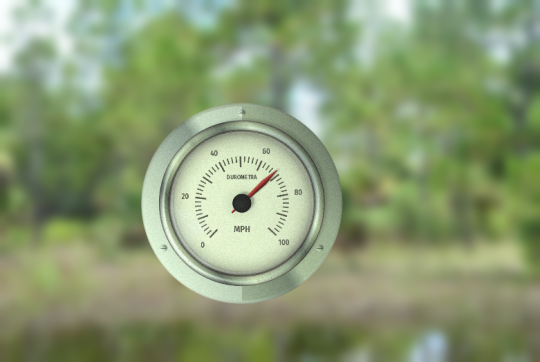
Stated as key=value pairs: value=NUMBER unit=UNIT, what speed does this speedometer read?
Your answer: value=68 unit=mph
